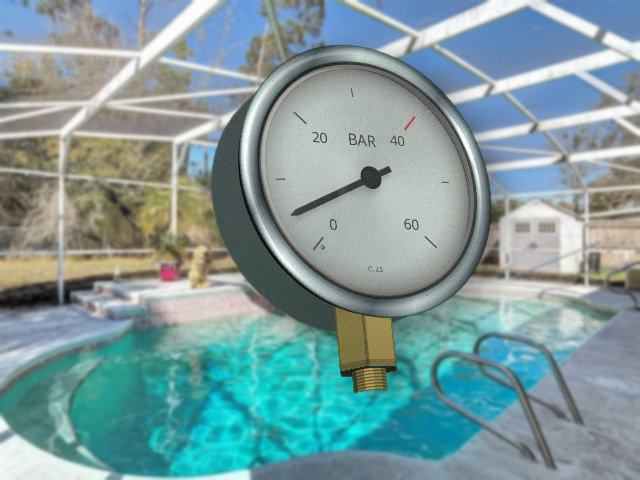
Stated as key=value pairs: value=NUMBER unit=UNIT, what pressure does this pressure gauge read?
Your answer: value=5 unit=bar
